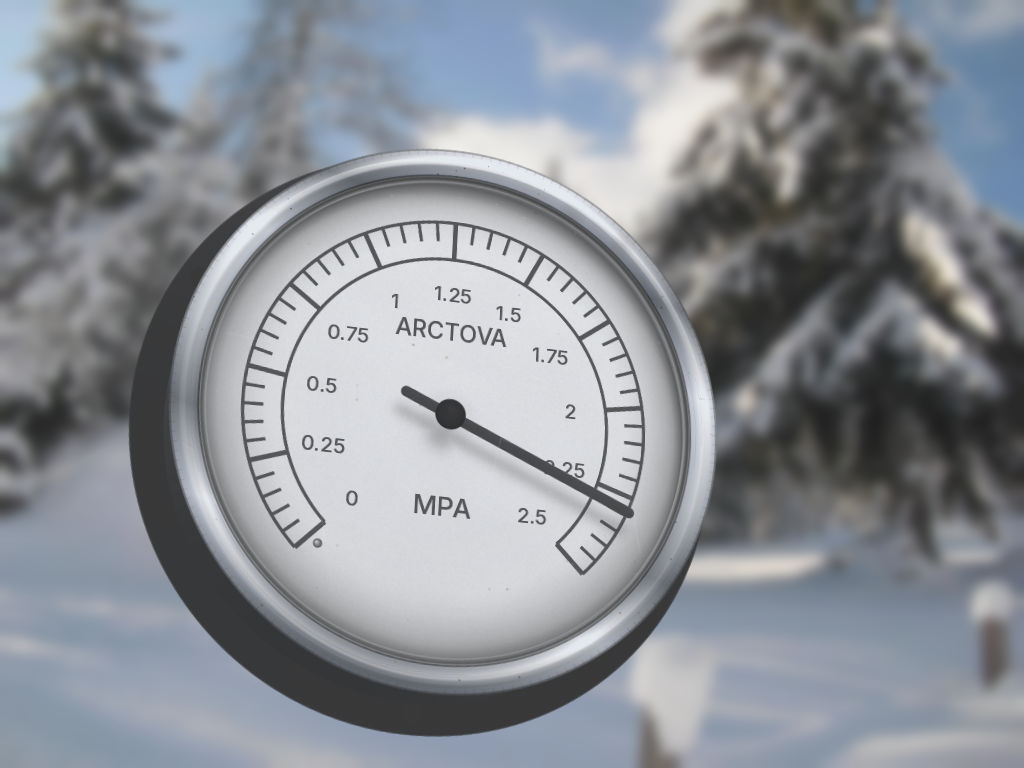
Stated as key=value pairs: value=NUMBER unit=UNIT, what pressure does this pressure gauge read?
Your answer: value=2.3 unit=MPa
